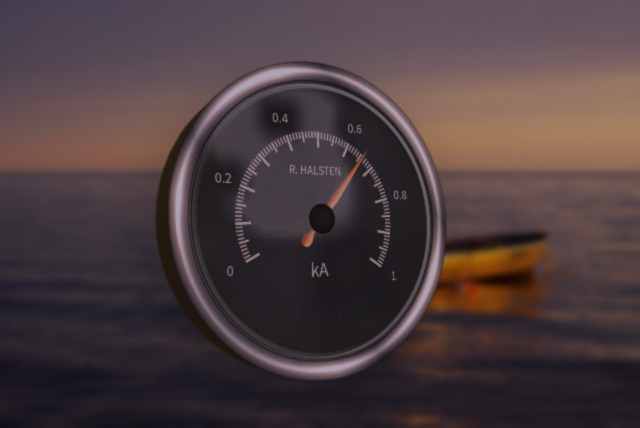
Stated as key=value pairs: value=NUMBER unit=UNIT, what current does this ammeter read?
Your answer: value=0.65 unit=kA
